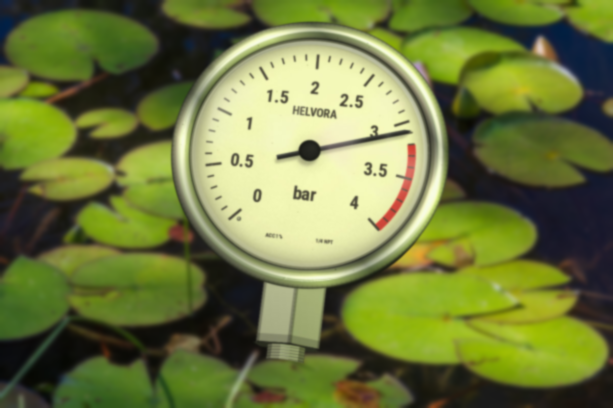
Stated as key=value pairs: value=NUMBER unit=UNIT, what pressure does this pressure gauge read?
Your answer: value=3.1 unit=bar
